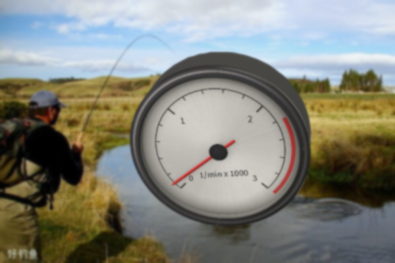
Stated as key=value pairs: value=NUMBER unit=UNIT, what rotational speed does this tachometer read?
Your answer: value=100 unit=rpm
